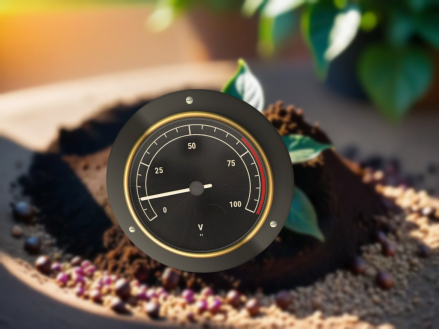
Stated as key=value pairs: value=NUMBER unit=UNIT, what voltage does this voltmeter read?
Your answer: value=10 unit=V
